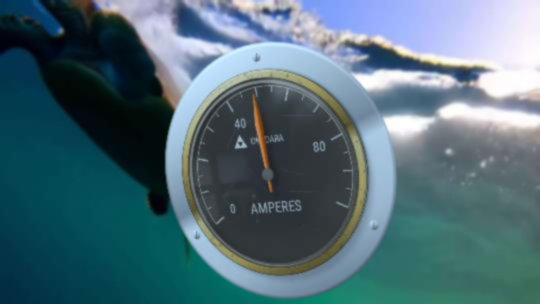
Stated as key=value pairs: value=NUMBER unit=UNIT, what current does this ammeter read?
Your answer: value=50 unit=A
